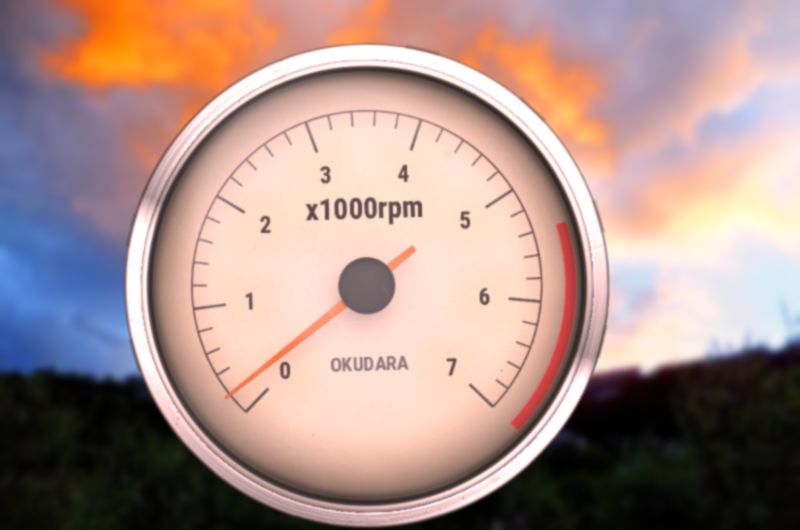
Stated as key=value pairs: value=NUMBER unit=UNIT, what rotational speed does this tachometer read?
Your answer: value=200 unit=rpm
